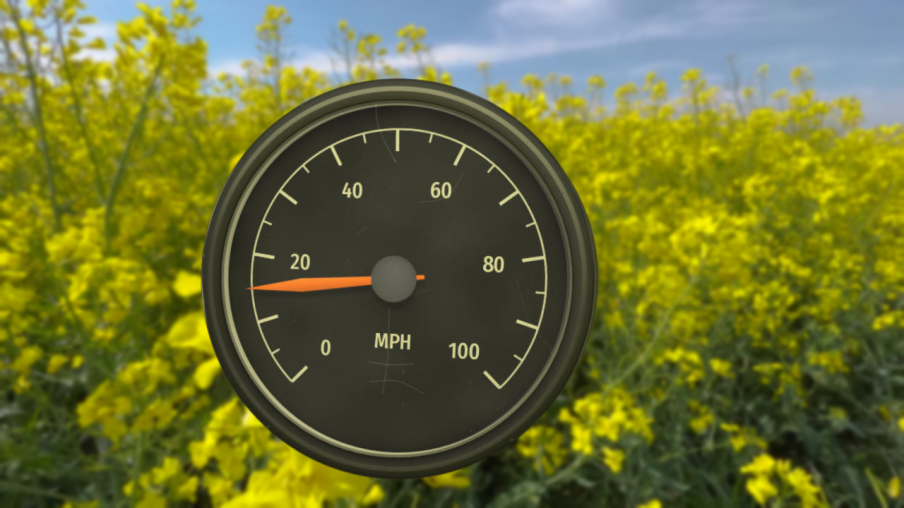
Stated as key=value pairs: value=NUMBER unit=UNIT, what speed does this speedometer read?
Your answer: value=15 unit=mph
